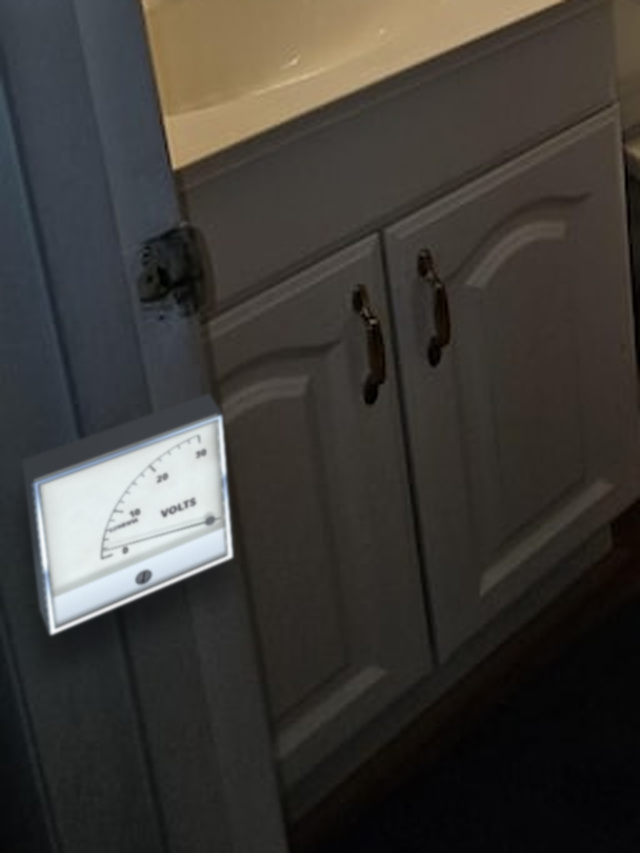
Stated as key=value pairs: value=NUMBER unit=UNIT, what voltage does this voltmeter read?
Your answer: value=2 unit=V
